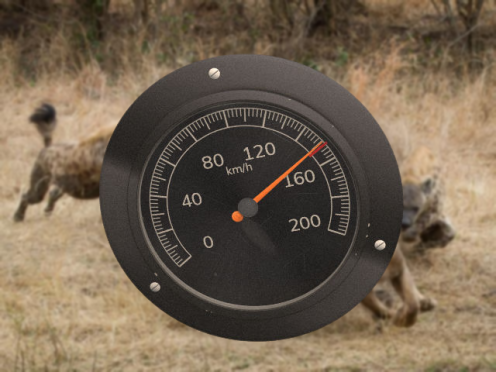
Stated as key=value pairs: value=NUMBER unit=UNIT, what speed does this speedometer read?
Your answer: value=150 unit=km/h
